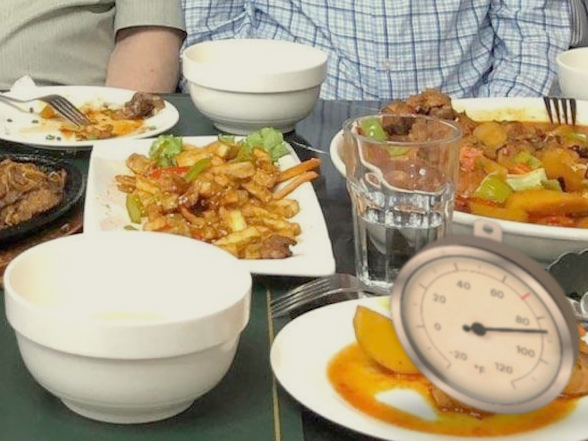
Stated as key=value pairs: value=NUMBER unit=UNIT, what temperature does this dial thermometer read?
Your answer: value=85 unit=°F
